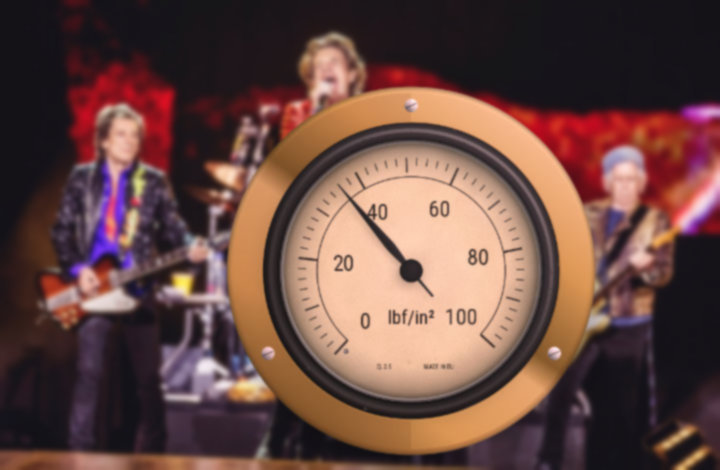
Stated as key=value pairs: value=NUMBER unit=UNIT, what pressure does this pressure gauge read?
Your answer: value=36 unit=psi
